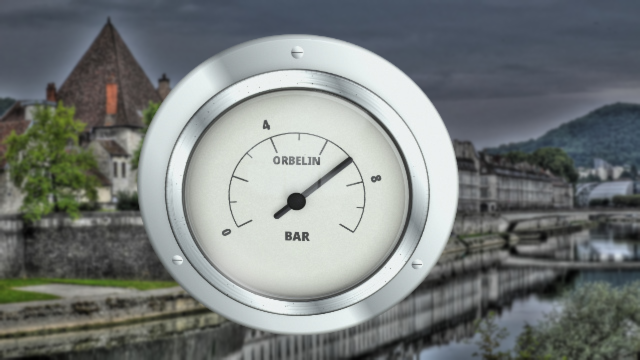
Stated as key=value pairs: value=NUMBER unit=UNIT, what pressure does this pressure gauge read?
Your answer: value=7 unit=bar
